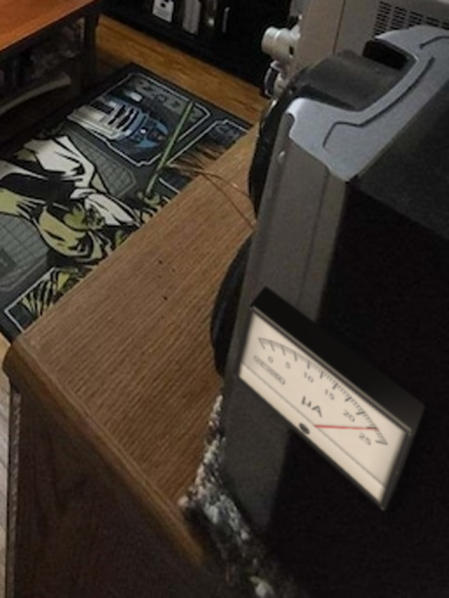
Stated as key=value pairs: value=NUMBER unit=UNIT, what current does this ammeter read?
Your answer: value=22.5 unit=µA
